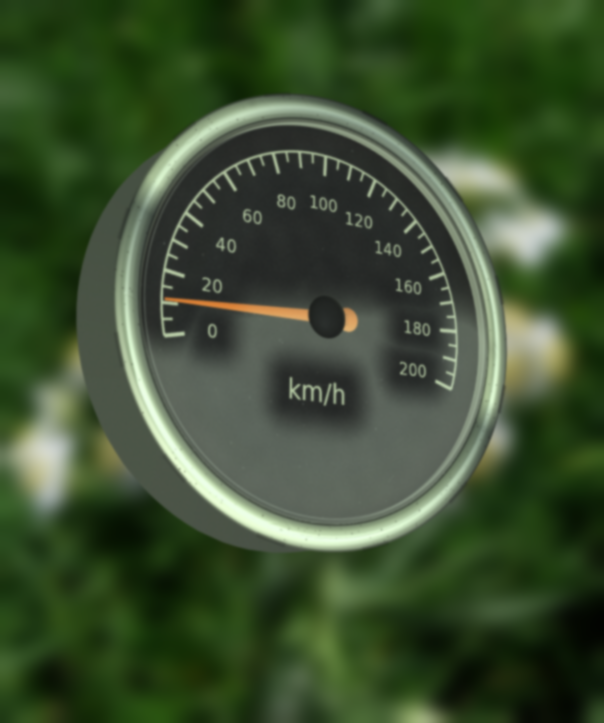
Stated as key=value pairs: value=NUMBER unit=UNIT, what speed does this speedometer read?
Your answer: value=10 unit=km/h
